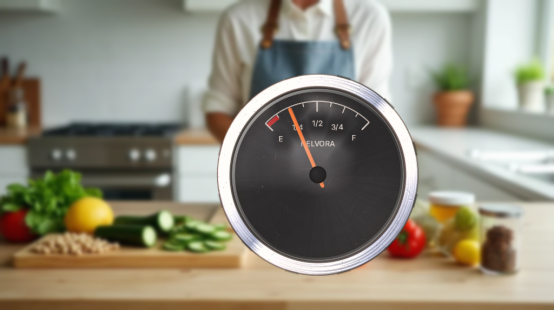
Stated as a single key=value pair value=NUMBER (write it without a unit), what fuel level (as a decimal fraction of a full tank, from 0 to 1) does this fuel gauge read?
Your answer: value=0.25
